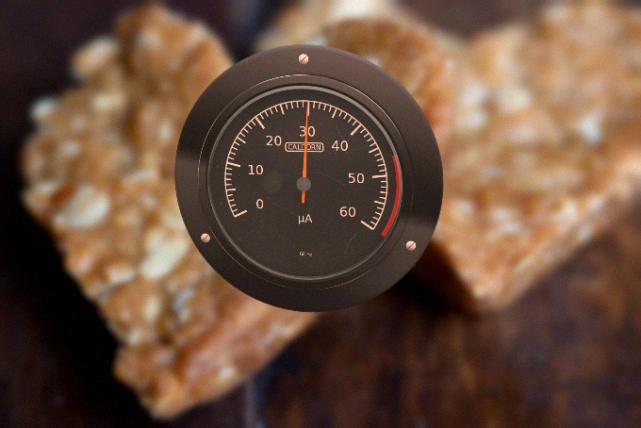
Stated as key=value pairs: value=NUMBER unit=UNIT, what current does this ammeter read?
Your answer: value=30 unit=µA
